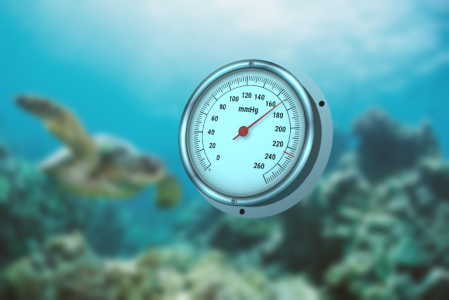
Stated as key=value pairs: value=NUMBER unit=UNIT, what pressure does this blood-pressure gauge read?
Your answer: value=170 unit=mmHg
